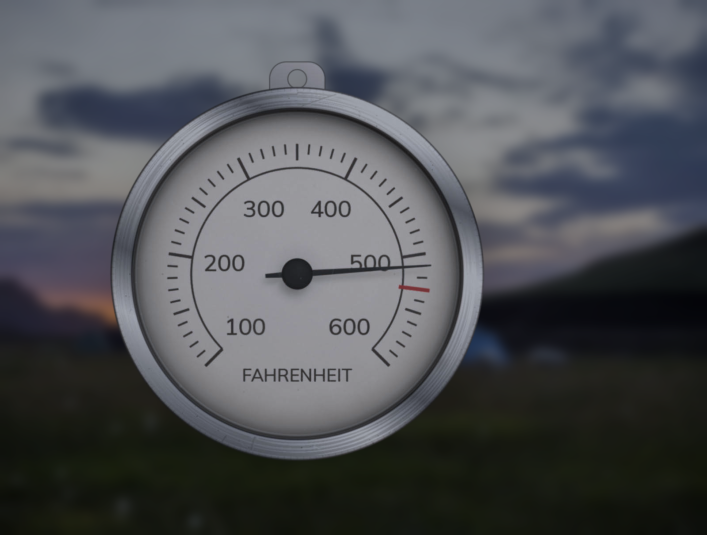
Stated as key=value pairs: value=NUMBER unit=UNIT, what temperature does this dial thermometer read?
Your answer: value=510 unit=°F
